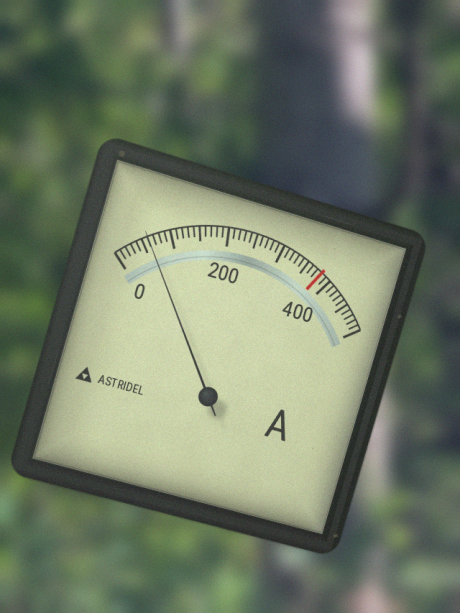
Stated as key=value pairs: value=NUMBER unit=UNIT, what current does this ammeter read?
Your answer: value=60 unit=A
